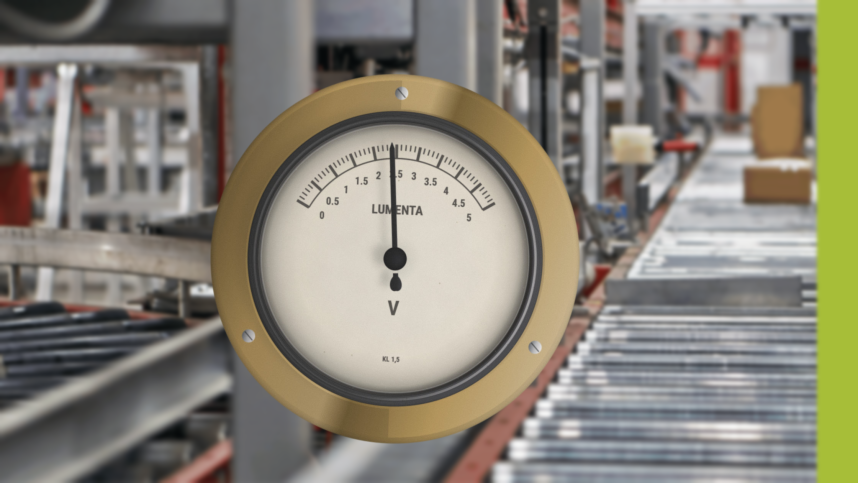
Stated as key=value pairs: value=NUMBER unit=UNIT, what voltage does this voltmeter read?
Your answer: value=2.4 unit=V
